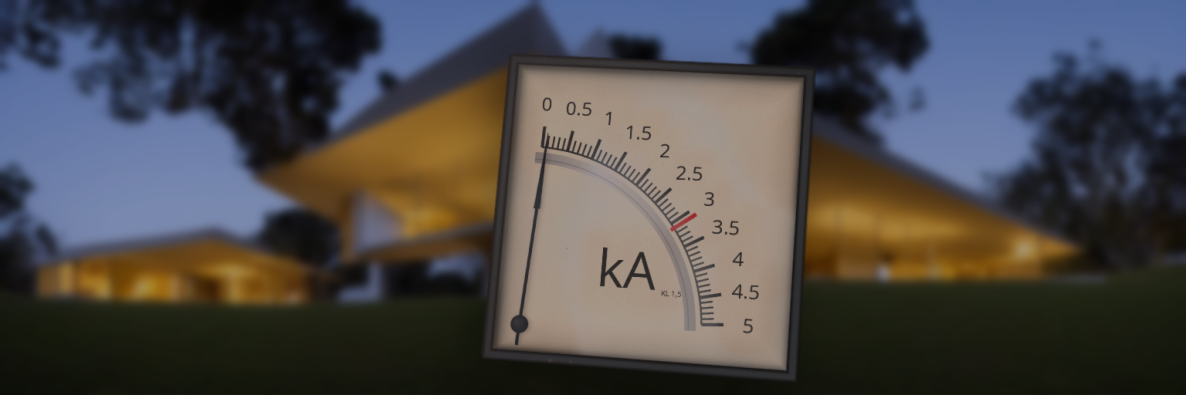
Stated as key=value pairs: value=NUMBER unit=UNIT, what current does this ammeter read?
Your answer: value=0.1 unit=kA
